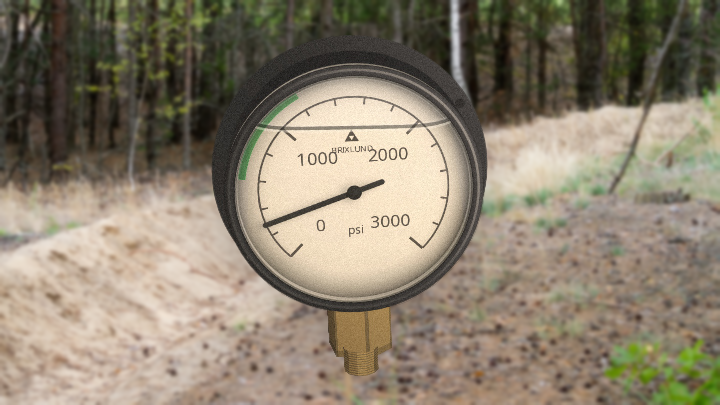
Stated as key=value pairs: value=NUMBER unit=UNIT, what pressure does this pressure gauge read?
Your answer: value=300 unit=psi
